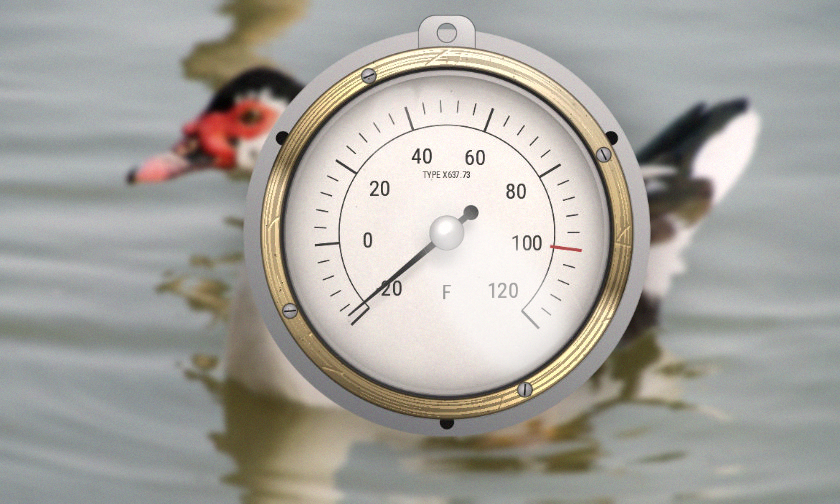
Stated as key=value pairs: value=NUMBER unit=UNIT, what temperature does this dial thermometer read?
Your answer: value=-18 unit=°F
